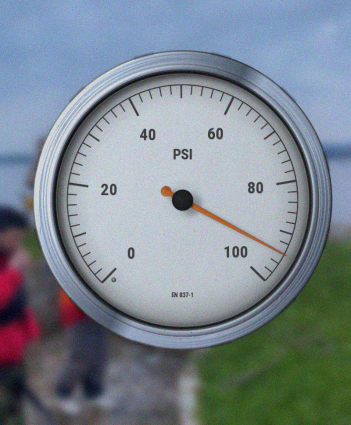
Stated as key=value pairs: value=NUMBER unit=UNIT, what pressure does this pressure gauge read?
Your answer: value=94 unit=psi
